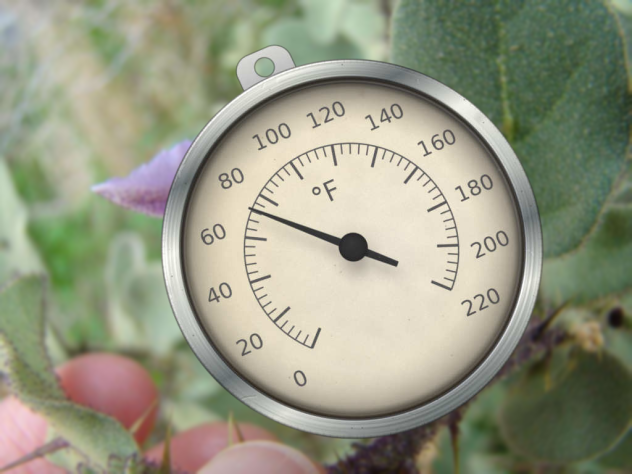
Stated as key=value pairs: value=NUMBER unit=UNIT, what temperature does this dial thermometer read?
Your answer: value=72 unit=°F
